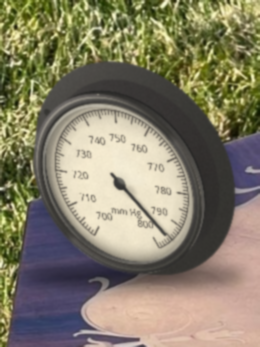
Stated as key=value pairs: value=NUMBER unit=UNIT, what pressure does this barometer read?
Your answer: value=795 unit=mmHg
